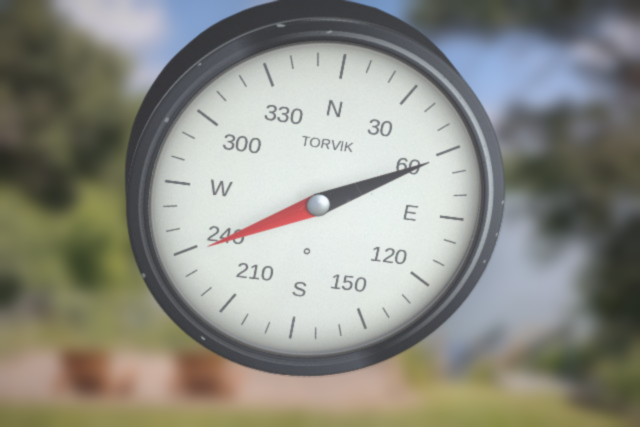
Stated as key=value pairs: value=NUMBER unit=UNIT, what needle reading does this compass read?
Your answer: value=240 unit=°
